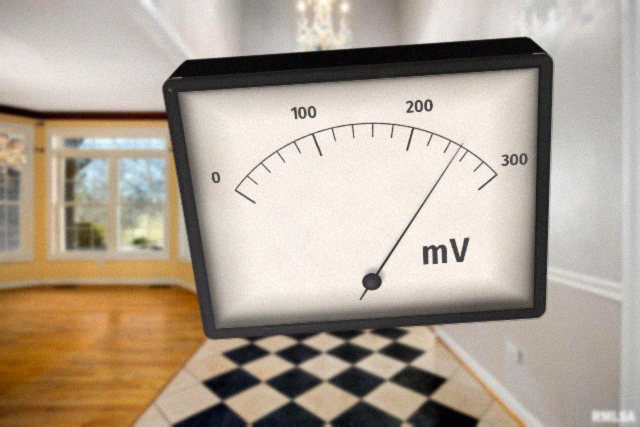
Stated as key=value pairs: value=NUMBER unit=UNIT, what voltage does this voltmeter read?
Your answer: value=250 unit=mV
